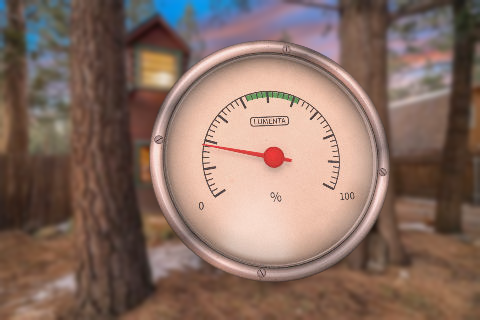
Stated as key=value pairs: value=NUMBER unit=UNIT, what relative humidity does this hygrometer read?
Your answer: value=18 unit=%
